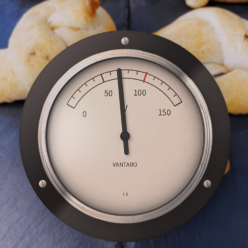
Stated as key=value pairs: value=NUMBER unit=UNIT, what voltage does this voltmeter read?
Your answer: value=70 unit=V
